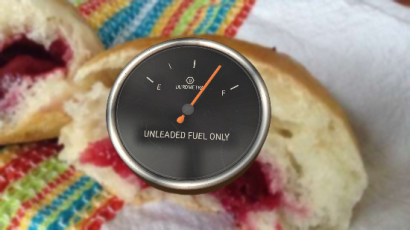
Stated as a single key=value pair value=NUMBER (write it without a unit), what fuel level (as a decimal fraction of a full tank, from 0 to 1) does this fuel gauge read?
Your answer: value=0.75
